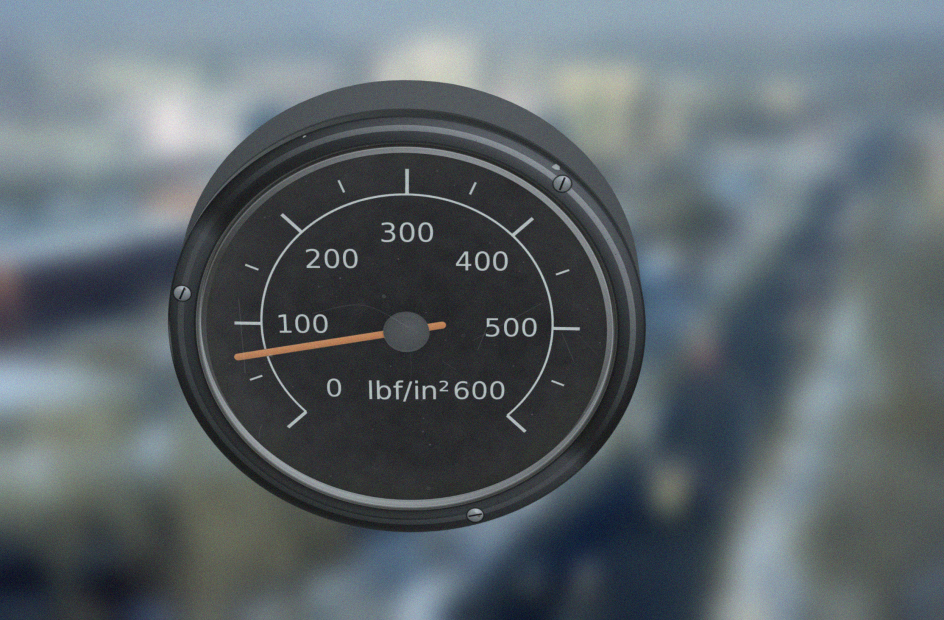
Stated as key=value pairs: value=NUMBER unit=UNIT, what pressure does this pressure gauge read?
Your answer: value=75 unit=psi
